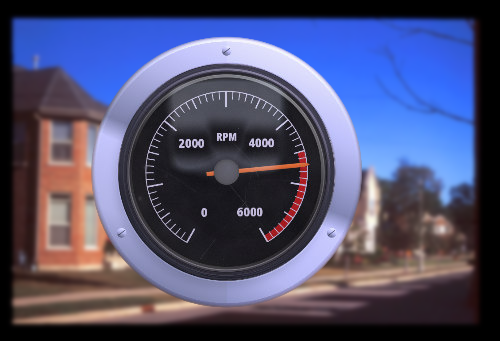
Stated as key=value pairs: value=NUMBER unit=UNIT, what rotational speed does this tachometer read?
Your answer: value=4700 unit=rpm
